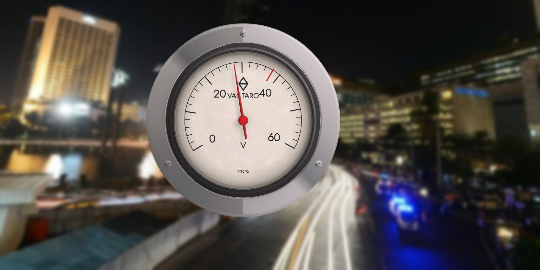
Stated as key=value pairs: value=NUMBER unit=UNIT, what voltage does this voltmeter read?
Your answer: value=28 unit=V
